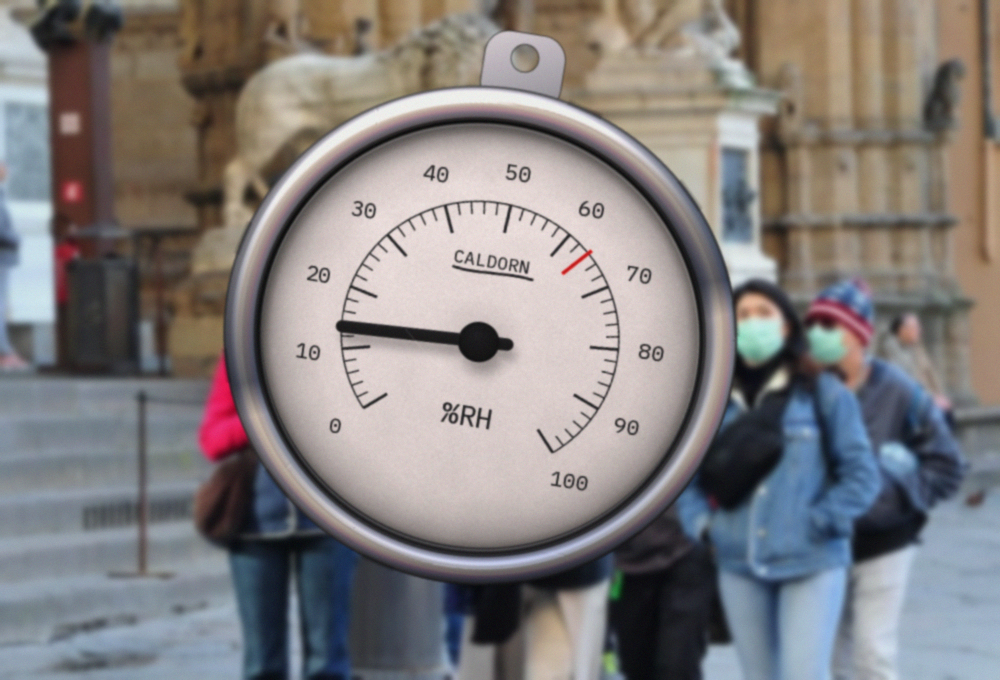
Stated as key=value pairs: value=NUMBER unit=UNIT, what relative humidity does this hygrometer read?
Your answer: value=14 unit=%
